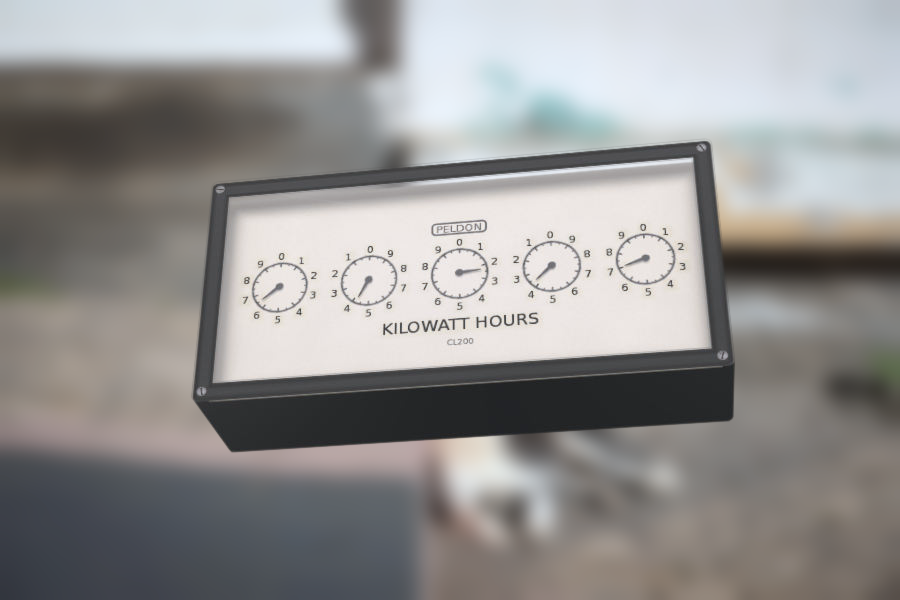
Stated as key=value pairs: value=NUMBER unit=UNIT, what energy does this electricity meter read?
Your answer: value=64237 unit=kWh
